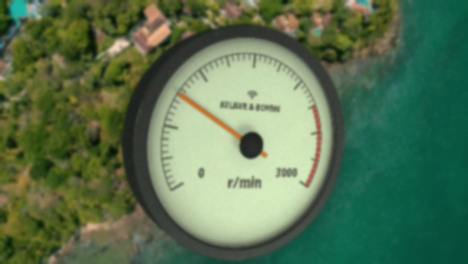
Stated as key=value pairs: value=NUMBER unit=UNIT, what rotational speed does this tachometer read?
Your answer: value=750 unit=rpm
